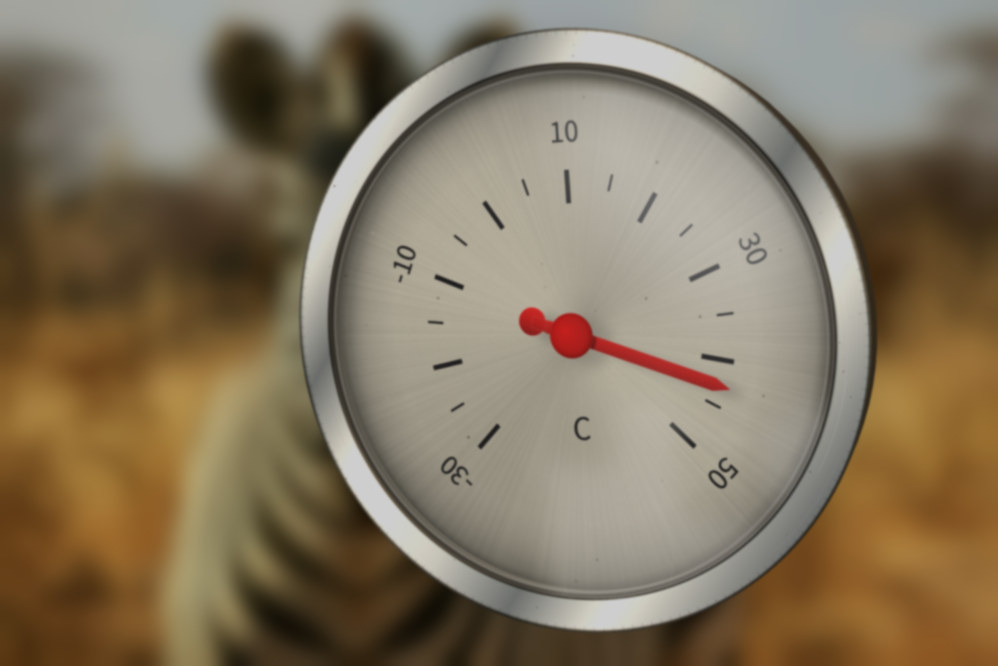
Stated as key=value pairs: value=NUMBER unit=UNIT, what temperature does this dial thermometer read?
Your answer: value=42.5 unit=°C
